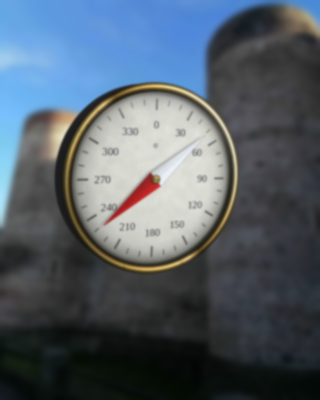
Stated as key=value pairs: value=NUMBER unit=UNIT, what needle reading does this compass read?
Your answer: value=230 unit=°
